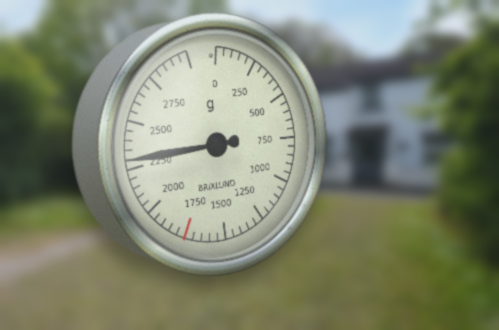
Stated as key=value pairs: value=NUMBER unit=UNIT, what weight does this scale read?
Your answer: value=2300 unit=g
